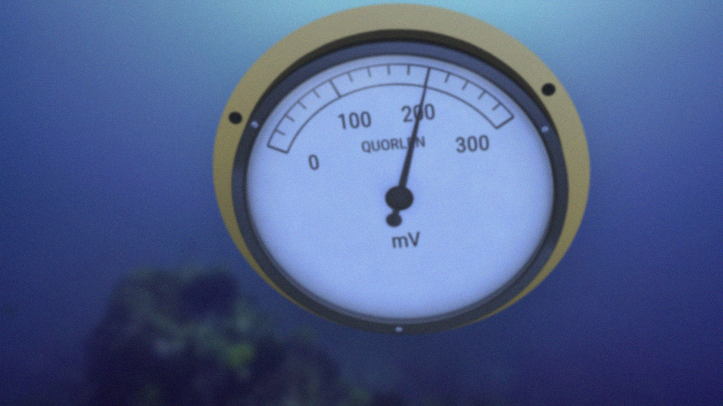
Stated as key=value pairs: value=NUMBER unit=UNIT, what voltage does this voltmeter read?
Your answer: value=200 unit=mV
